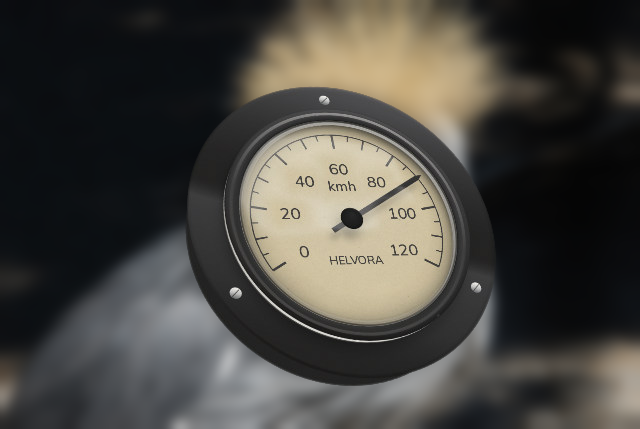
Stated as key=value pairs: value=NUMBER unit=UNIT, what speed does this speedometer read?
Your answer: value=90 unit=km/h
